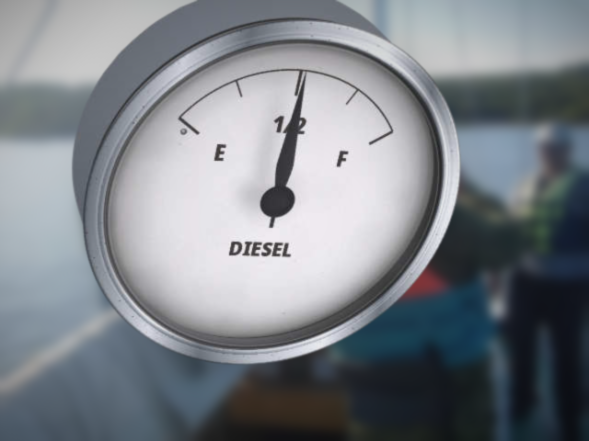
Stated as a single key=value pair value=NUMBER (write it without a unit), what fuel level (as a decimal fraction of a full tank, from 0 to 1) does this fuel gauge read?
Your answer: value=0.5
